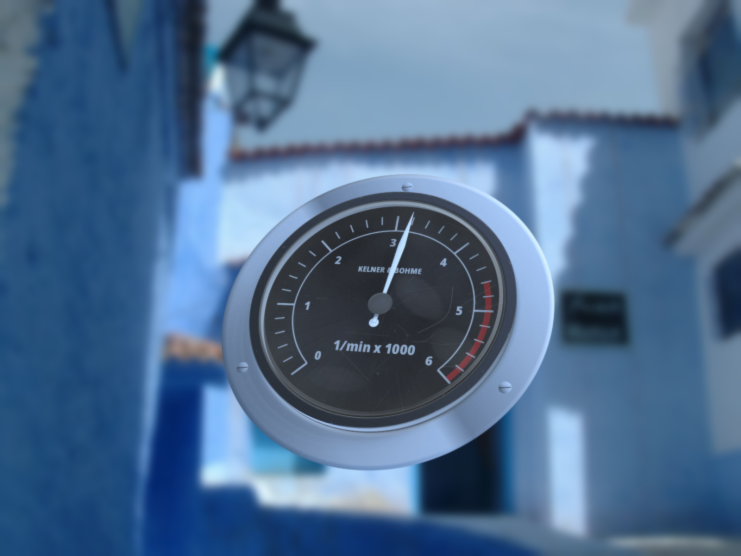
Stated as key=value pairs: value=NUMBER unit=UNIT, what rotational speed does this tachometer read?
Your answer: value=3200 unit=rpm
